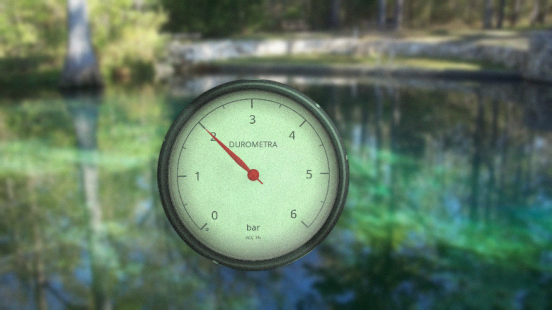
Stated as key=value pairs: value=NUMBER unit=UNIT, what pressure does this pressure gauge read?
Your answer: value=2 unit=bar
